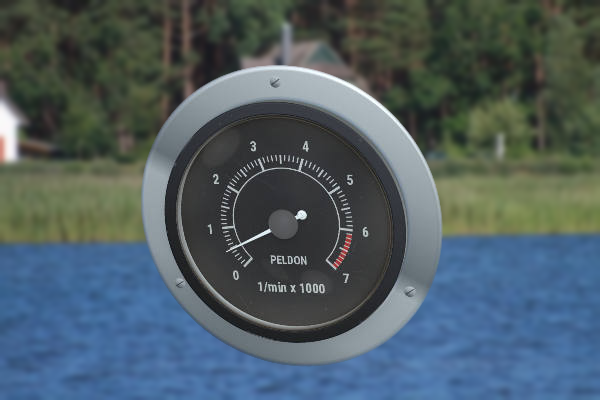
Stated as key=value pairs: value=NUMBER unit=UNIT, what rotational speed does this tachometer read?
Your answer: value=500 unit=rpm
